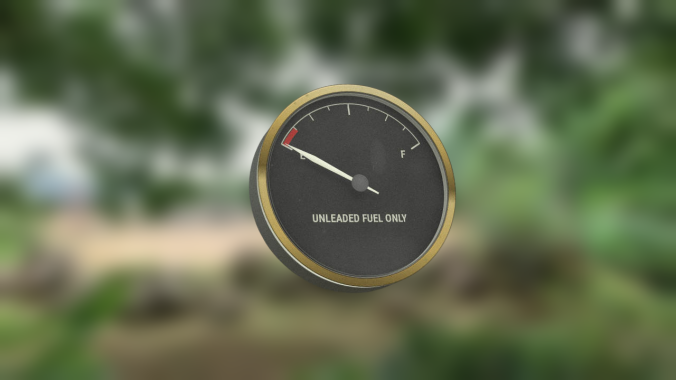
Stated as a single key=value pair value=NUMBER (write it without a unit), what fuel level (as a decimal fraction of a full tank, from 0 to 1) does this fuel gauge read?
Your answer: value=0
